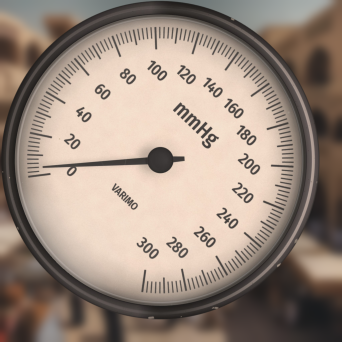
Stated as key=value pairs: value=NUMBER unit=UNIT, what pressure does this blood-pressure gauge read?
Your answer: value=4 unit=mmHg
